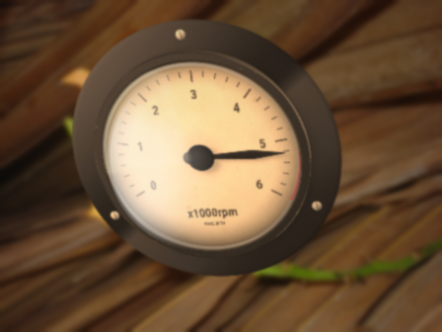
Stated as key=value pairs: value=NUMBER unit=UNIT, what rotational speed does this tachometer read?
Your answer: value=5200 unit=rpm
